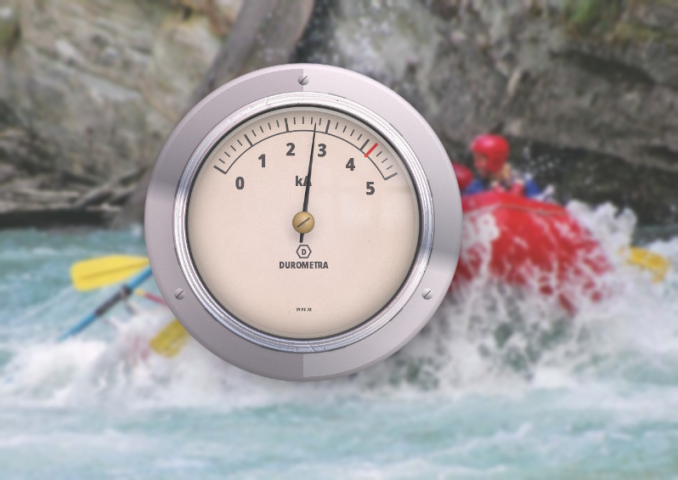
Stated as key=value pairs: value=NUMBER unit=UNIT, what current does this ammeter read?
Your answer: value=2.7 unit=kA
